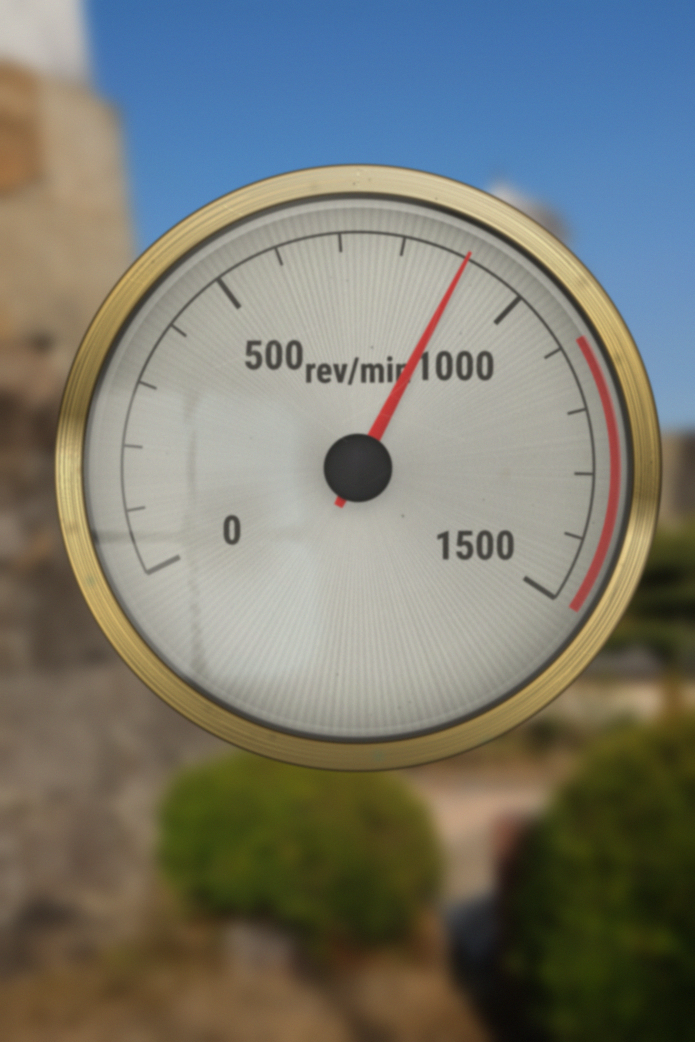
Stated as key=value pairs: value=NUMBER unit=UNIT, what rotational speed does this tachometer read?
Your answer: value=900 unit=rpm
